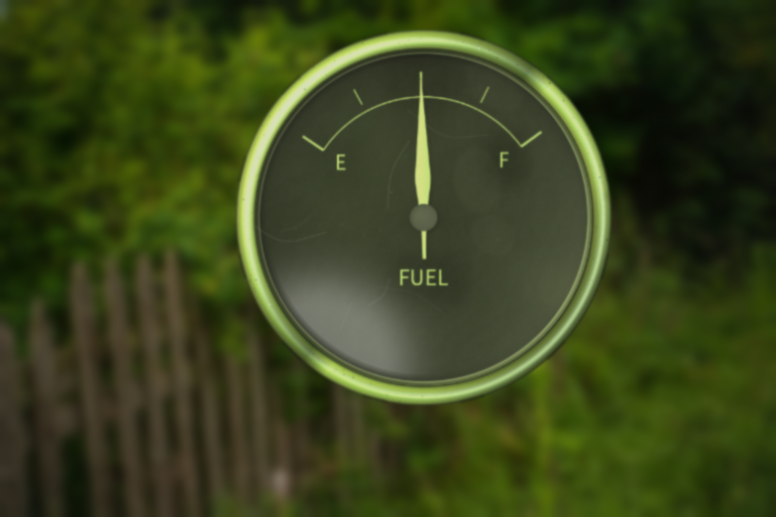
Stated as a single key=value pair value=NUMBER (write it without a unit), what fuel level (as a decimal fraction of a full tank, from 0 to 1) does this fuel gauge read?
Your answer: value=0.5
